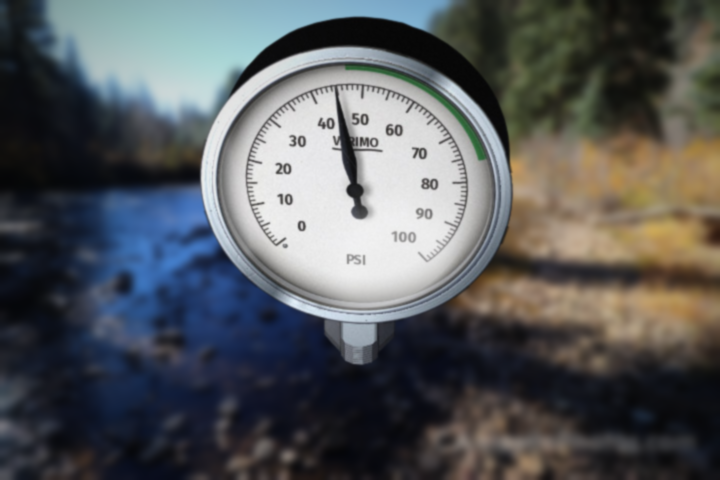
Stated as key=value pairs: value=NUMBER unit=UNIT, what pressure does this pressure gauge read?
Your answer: value=45 unit=psi
